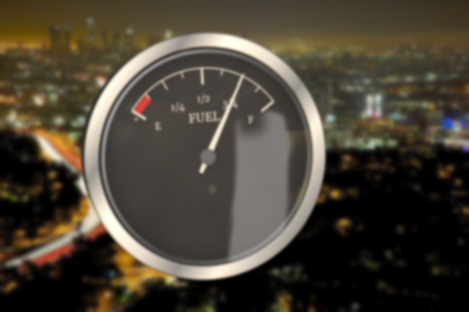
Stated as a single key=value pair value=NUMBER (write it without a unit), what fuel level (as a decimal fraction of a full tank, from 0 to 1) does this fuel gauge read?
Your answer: value=0.75
